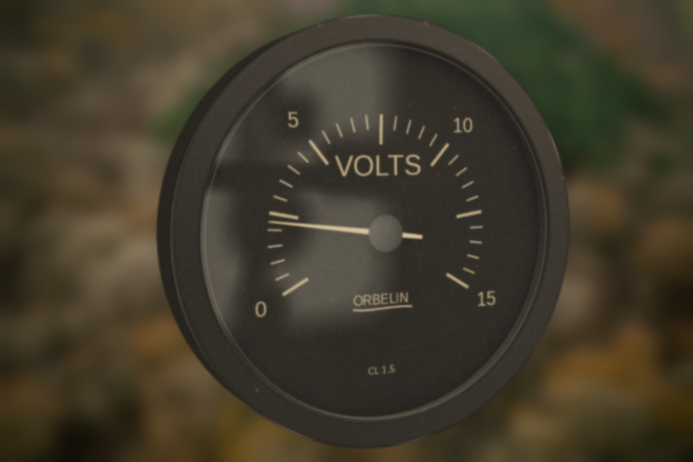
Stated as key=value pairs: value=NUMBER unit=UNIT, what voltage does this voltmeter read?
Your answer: value=2.25 unit=V
